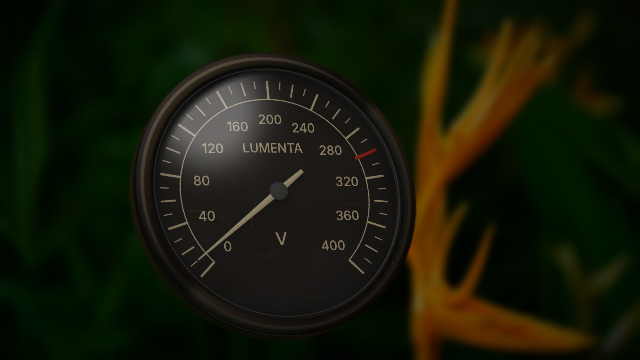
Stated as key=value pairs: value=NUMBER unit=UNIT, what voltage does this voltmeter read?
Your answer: value=10 unit=V
